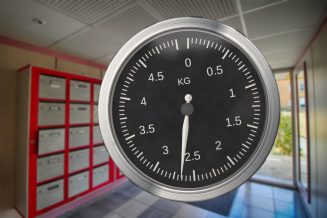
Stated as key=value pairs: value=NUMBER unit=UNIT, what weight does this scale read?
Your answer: value=2.65 unit=kg
